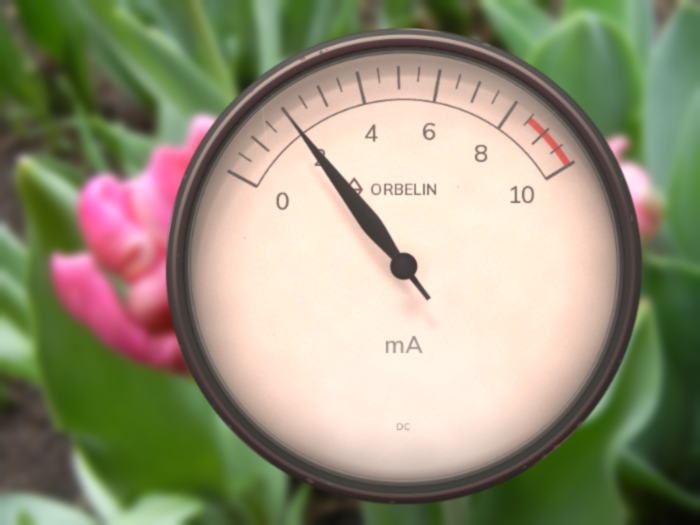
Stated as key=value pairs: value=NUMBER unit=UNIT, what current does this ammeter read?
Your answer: value=2 unit=mA
